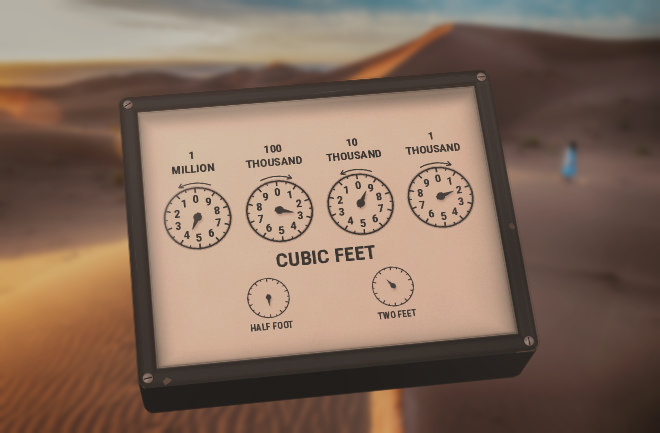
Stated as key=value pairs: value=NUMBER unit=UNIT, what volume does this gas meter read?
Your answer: value=429200 unit=ft³
